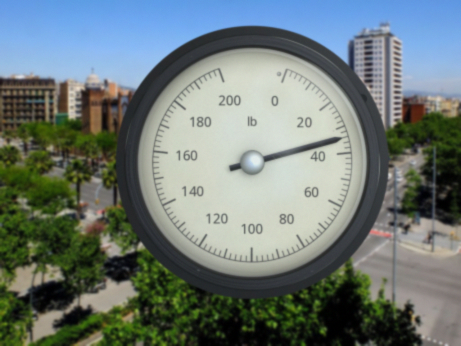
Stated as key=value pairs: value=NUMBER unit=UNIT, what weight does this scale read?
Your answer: value=34 unit=lb
